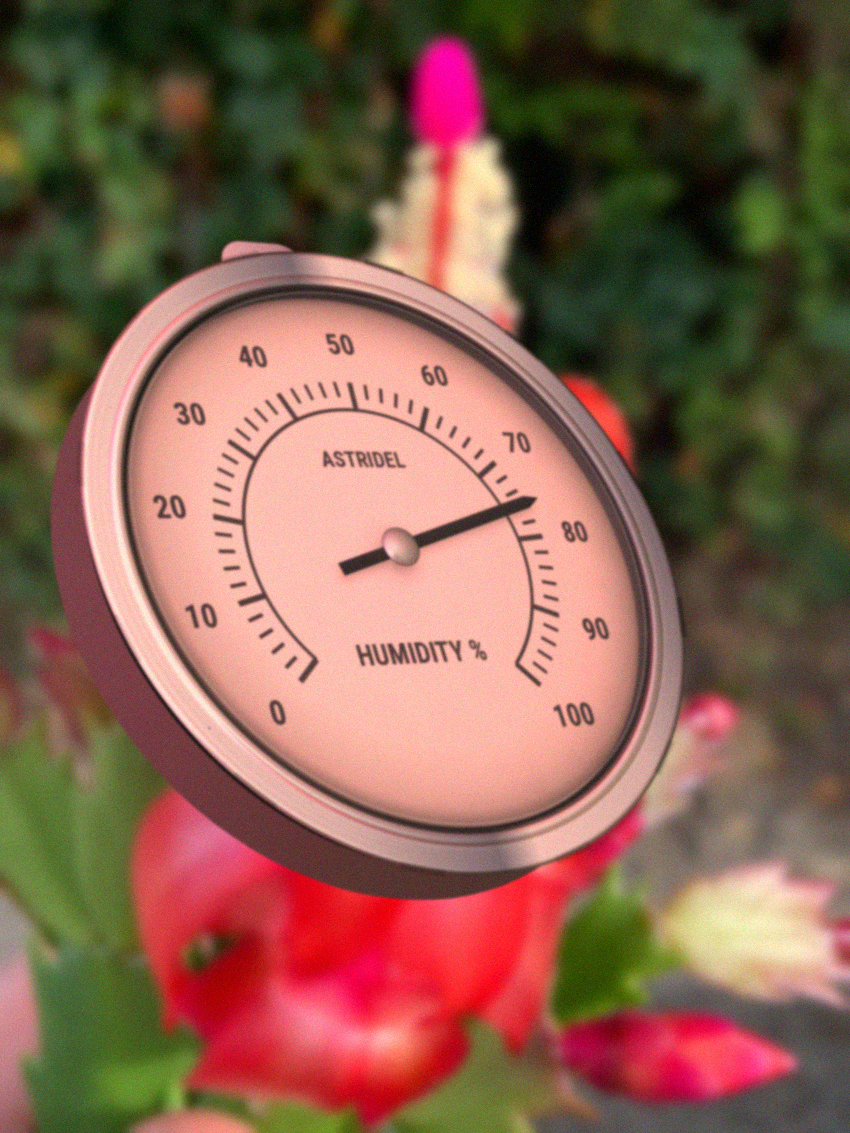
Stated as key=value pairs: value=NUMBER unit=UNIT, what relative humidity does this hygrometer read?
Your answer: value=76 unit=%
